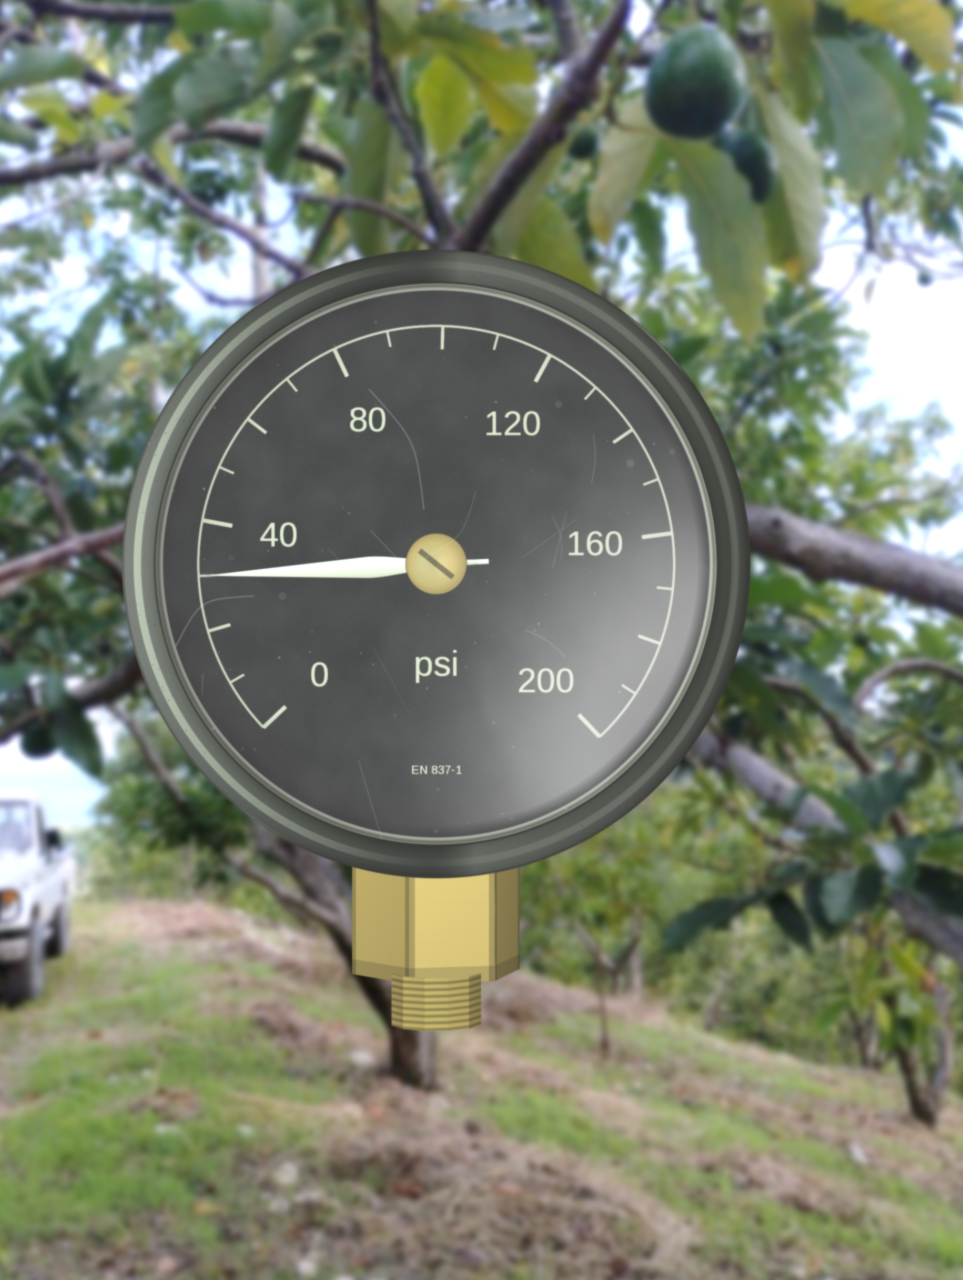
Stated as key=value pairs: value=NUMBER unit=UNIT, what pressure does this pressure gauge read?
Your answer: value=30 unit=psi
